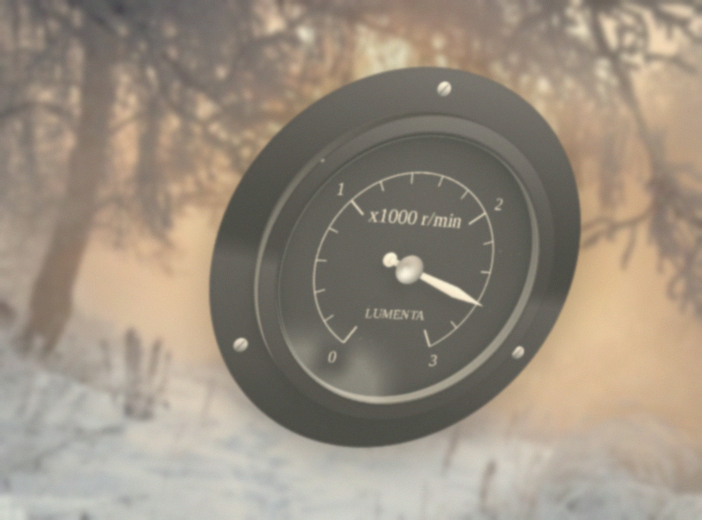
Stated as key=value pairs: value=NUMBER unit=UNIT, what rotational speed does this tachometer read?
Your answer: value=2600 unit=rpm
